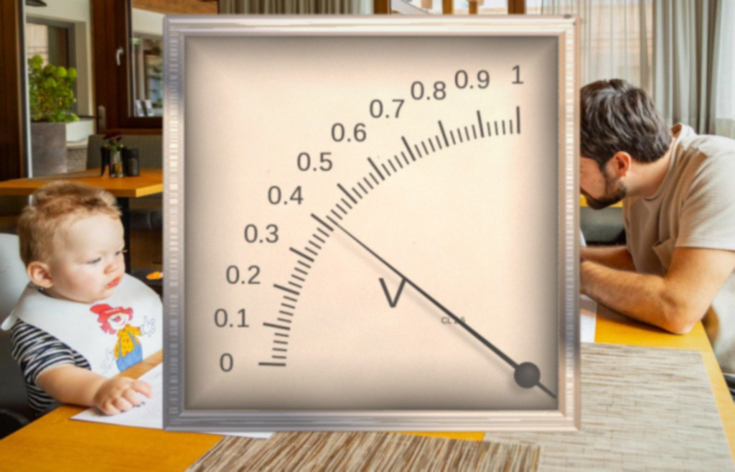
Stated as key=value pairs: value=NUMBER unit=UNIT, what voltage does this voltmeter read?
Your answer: value=0.42 unit=V
